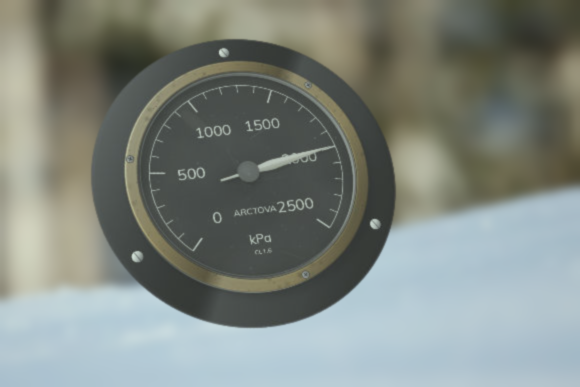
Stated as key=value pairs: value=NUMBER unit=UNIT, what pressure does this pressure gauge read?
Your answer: value=2000 unit=kPa
